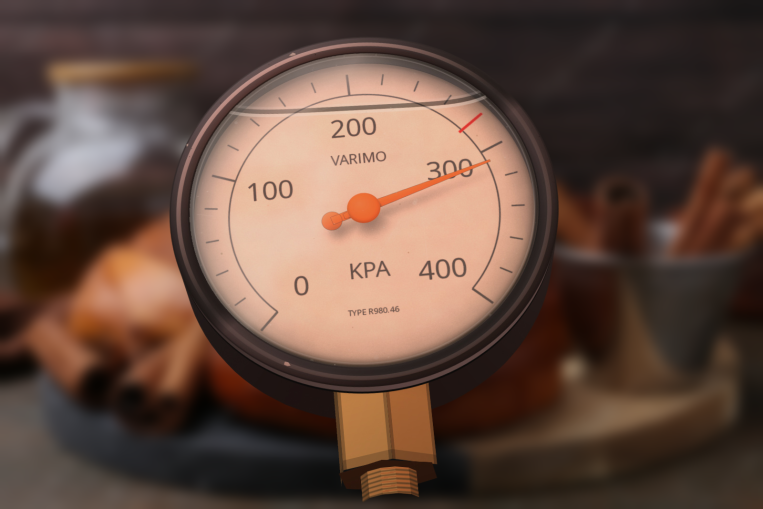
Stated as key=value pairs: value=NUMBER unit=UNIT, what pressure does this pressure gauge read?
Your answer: value=310 unit=kPa
